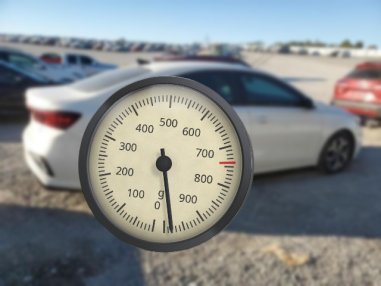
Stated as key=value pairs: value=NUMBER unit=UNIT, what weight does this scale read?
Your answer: value=980 unit=g
